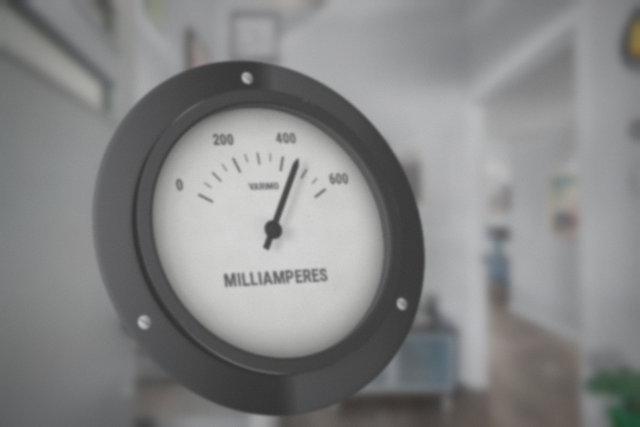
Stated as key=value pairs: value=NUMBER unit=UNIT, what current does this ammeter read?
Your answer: value=450 unit=mA
